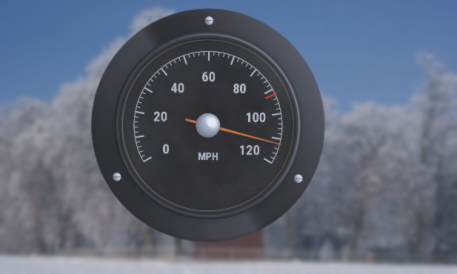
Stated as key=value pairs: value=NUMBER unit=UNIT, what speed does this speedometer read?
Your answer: value=112 unit=mph
